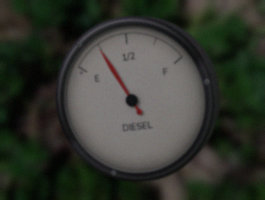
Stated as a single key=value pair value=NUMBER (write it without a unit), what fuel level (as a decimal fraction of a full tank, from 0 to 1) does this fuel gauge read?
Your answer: value=0.25
